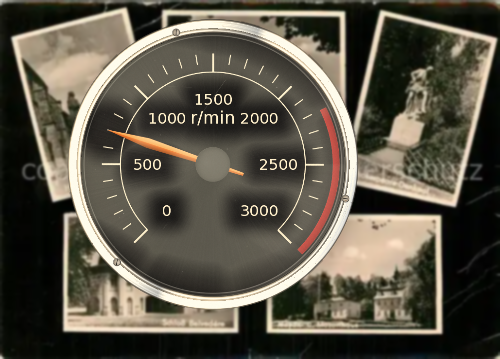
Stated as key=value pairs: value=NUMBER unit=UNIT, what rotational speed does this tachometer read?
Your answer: value=700 unit=rpm
